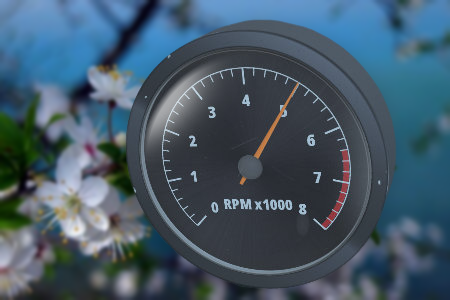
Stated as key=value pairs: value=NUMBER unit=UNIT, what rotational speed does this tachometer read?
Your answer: value=5000 unit=rpm
